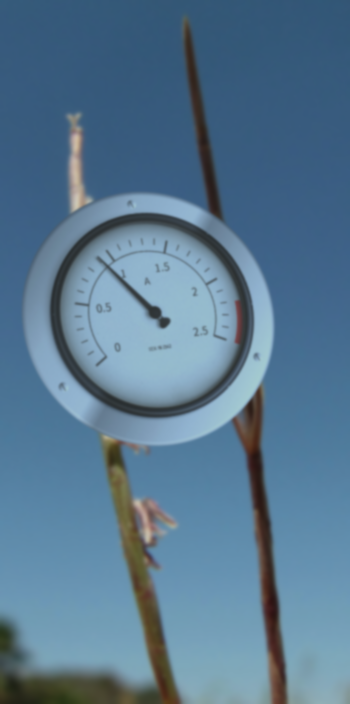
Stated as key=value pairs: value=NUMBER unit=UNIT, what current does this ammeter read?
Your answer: value=0.9 unit=A
